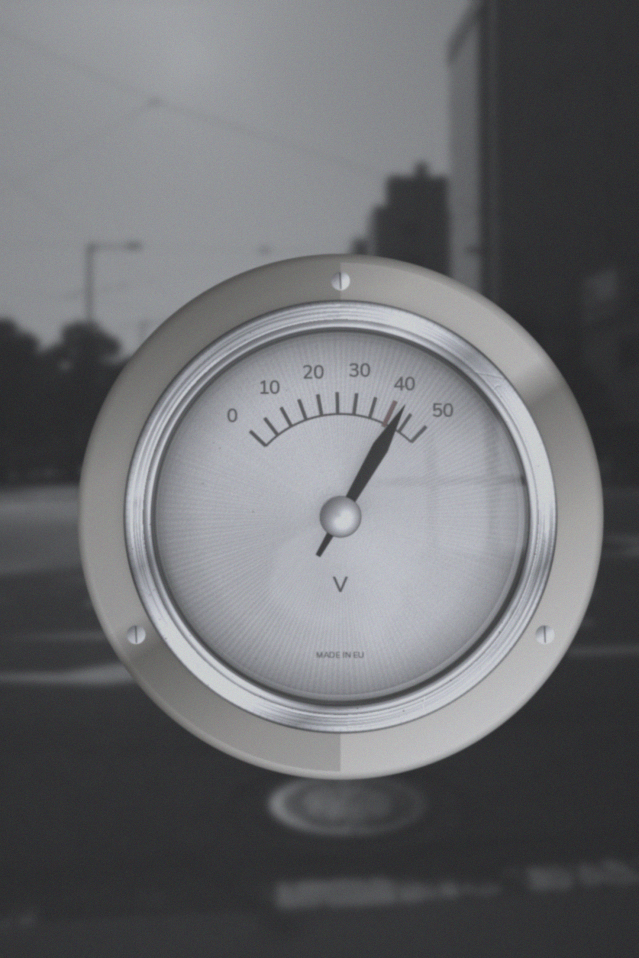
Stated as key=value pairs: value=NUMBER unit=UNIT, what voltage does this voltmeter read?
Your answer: value=42.5 unit=V
